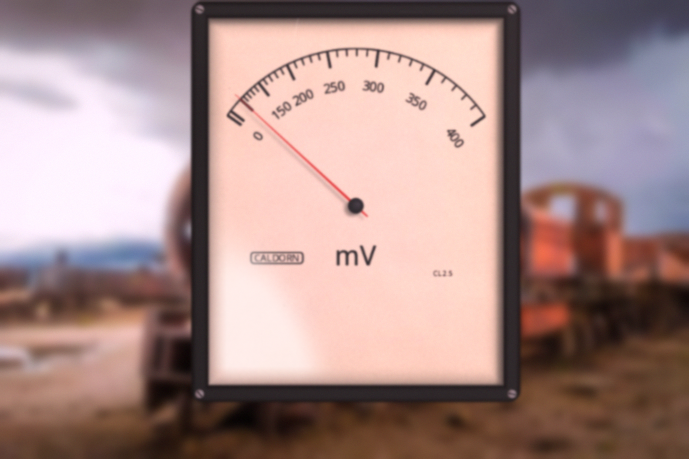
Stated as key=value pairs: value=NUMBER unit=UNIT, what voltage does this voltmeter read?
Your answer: value=100 unit=mV
